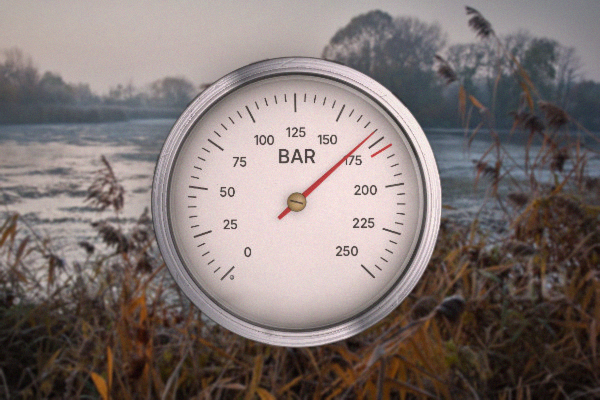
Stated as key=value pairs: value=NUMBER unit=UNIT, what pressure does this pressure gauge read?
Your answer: value=170 unit=bar
